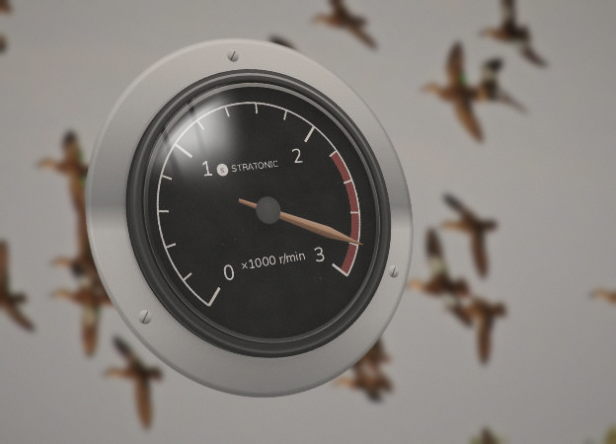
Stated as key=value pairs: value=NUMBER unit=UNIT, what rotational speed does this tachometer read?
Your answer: value=2800 unit=rpm
